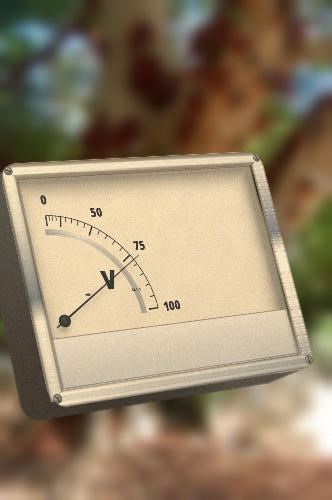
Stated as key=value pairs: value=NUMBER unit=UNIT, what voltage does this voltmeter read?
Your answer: value=77.5 unit=V
